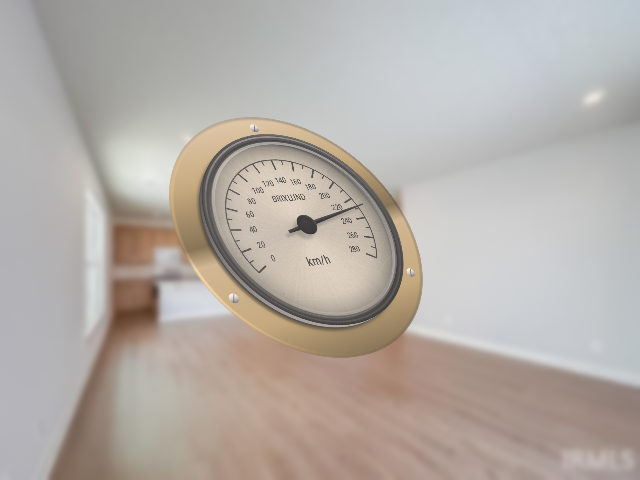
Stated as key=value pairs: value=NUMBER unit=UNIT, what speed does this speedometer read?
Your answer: value=230 unit=km/h
